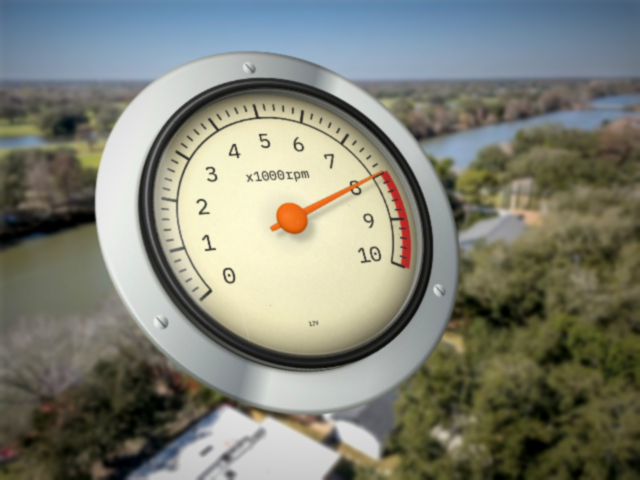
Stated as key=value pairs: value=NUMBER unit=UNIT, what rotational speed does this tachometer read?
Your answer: value=8000 unit=rpm
